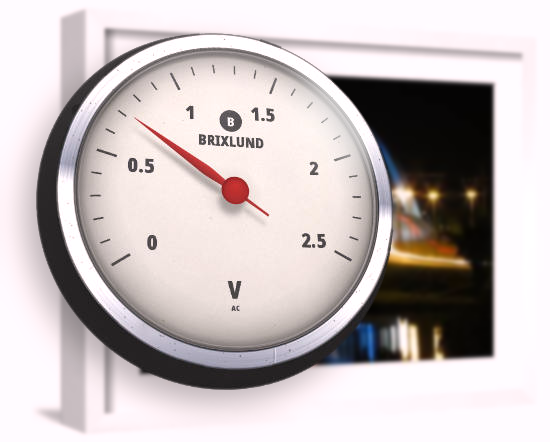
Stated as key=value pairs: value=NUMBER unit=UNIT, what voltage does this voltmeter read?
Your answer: value=0.7 unit=V
